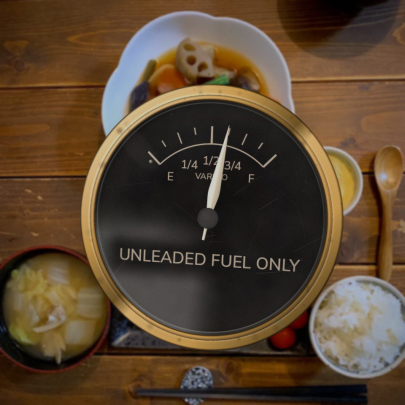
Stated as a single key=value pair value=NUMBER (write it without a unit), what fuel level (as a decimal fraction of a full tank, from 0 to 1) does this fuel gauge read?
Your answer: value=0.625
